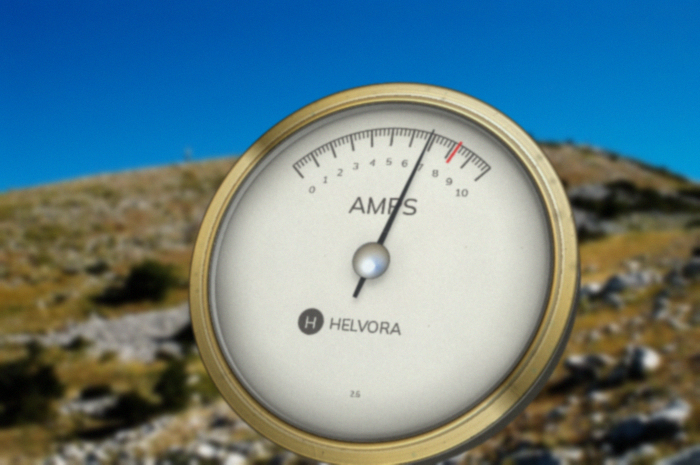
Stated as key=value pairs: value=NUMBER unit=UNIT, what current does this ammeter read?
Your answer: value=7 unit=A
